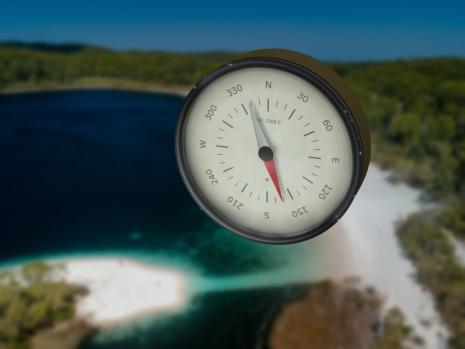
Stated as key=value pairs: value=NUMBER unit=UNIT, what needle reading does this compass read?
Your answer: value=160 unit=°
